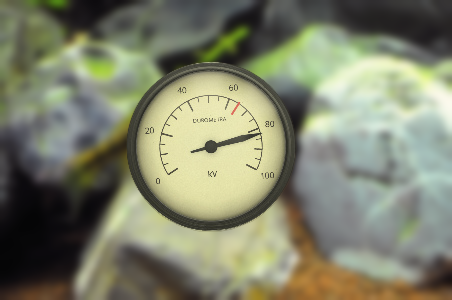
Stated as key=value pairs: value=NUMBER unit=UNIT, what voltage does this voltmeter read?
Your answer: value=82.5 unit=kV
